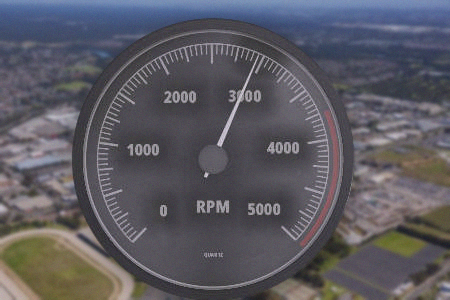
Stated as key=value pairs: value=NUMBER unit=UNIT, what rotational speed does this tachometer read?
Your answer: value=2950 unit=rpm
